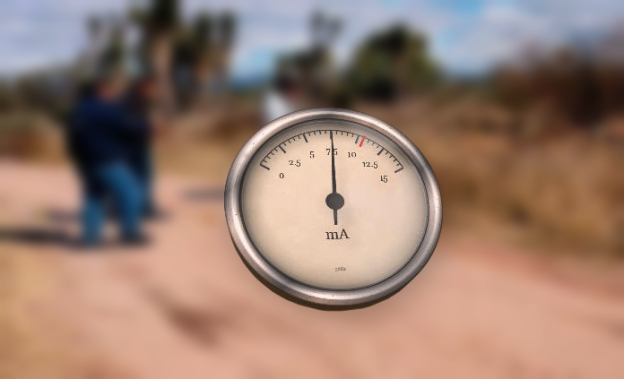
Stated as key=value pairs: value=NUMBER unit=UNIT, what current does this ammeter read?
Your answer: value=7.5 unit=mA
